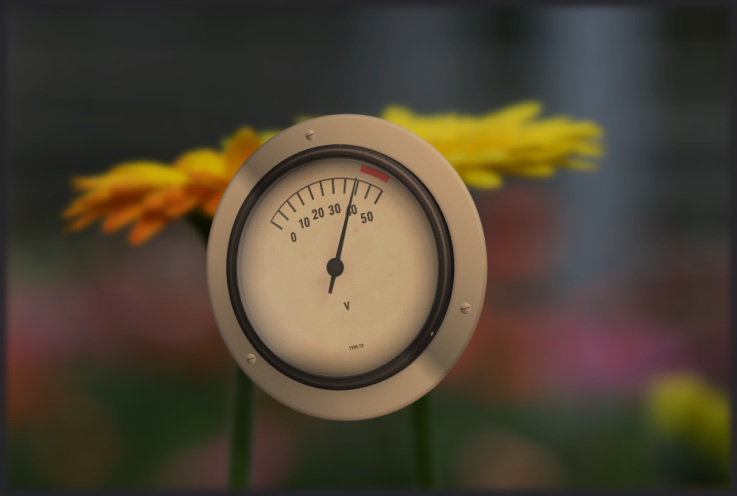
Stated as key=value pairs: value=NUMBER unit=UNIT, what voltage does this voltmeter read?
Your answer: value=40 unit=V
